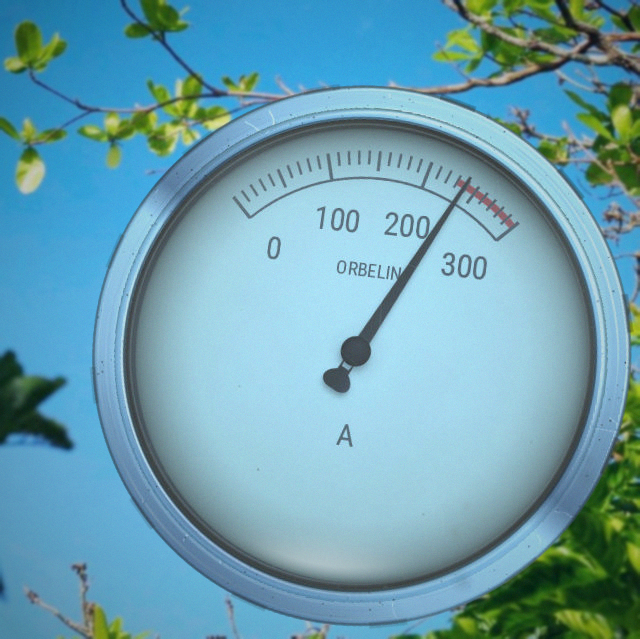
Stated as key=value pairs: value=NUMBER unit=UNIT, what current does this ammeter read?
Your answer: value=240 unit=A
